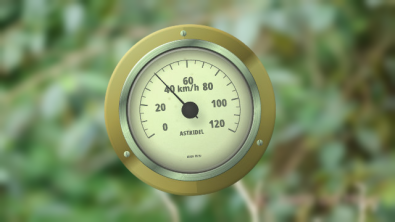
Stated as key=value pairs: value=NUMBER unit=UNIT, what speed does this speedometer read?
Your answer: value=40 unit=km/h
